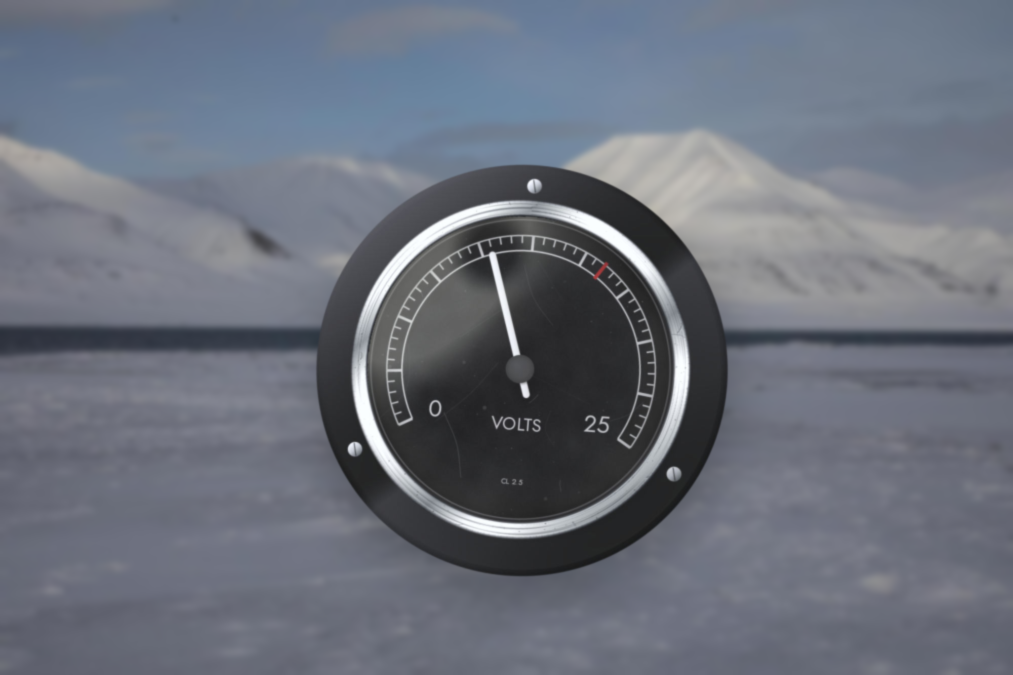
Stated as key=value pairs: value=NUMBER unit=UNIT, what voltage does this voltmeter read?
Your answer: value=10.5 unit=V
